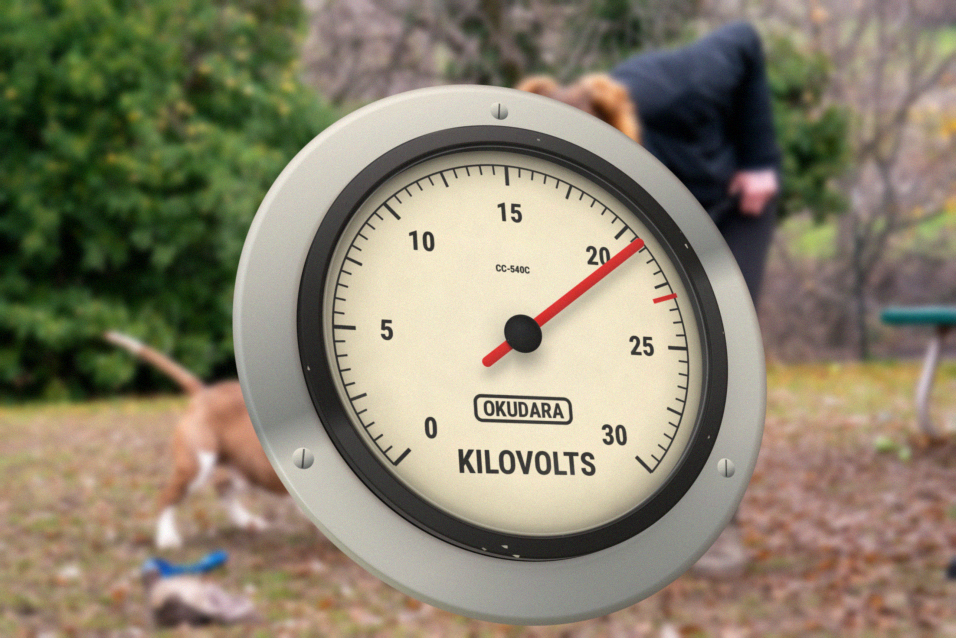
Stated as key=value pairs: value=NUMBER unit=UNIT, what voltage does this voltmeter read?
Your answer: value=20.75 unit=kV
